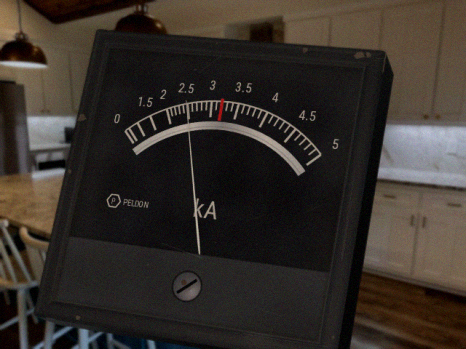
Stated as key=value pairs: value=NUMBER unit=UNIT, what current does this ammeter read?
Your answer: value=2.5 unit=kA
